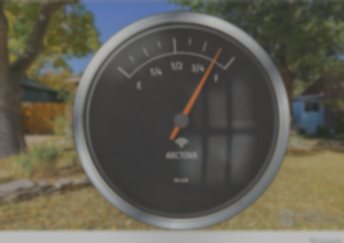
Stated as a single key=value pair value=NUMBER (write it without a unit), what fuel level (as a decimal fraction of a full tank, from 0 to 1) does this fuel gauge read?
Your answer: value=0.875
